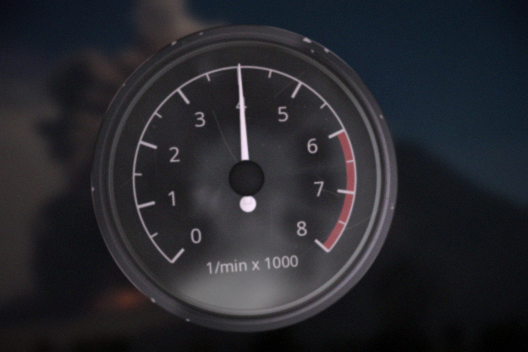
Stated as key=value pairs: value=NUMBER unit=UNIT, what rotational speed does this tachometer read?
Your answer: value=4000 unit=rpm
